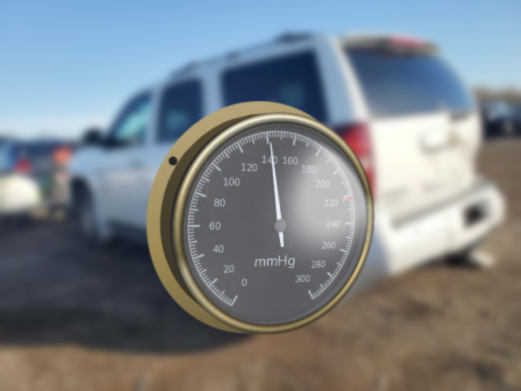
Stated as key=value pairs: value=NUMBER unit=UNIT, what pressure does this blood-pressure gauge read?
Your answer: value=140 unit=mmHg
